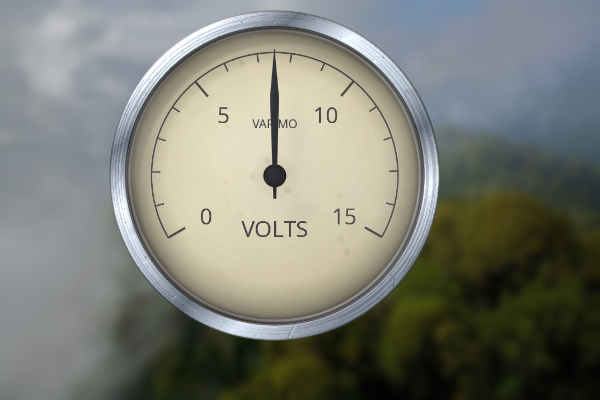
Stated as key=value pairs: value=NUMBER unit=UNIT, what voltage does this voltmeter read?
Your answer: value=7.5 unit=V
